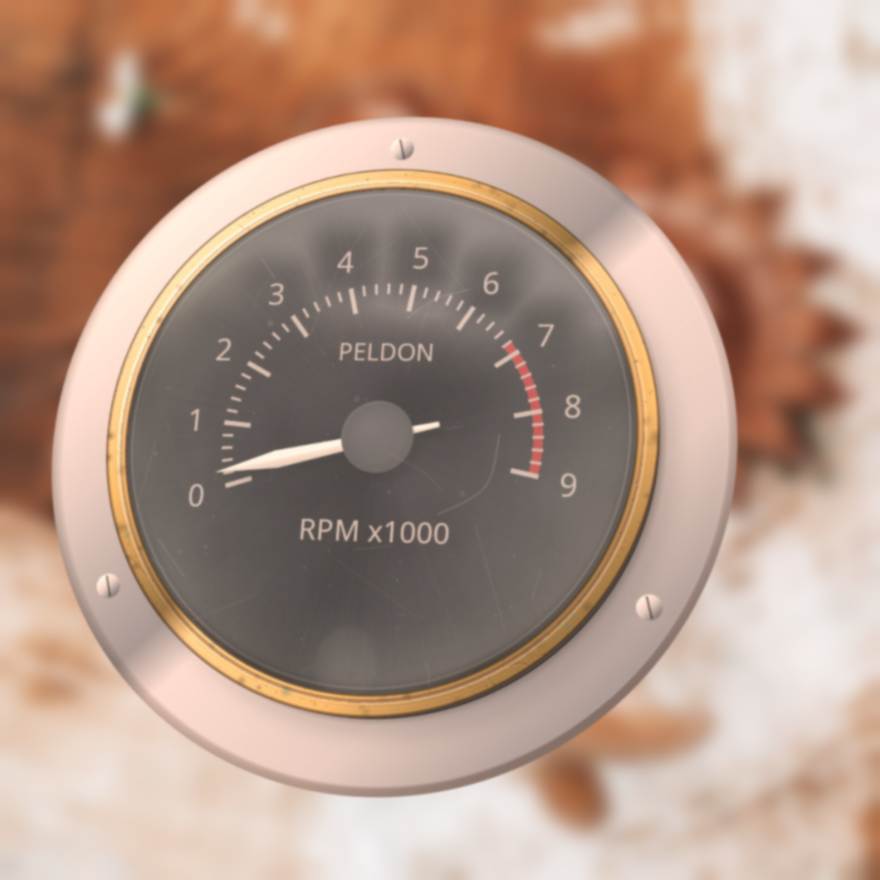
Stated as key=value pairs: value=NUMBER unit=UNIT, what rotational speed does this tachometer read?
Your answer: value=200 unit=rpm
